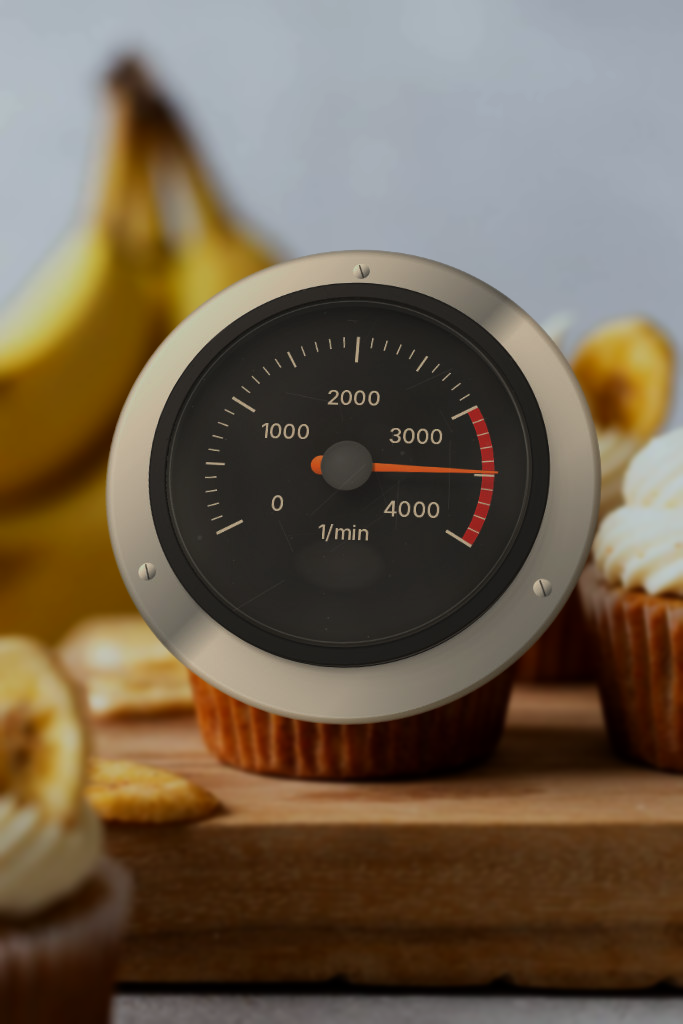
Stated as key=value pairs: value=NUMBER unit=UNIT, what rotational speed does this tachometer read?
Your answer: value=3500 unit=rpm
